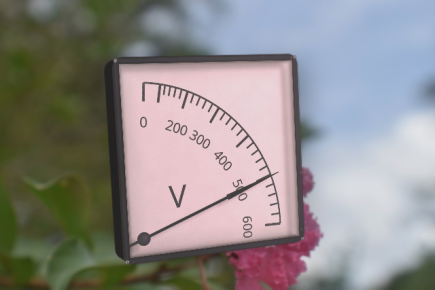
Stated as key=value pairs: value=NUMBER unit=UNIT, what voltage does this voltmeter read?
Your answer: value=500 unit=V
